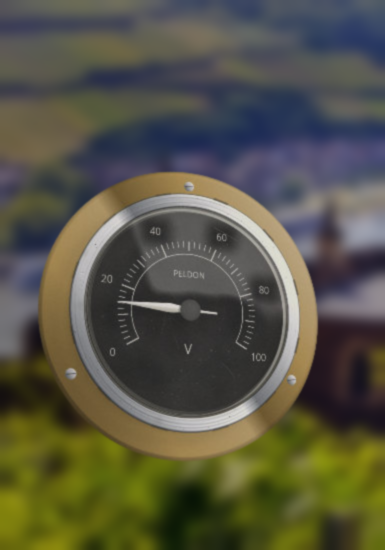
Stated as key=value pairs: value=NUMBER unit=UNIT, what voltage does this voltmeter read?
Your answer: value=14 unit=V
